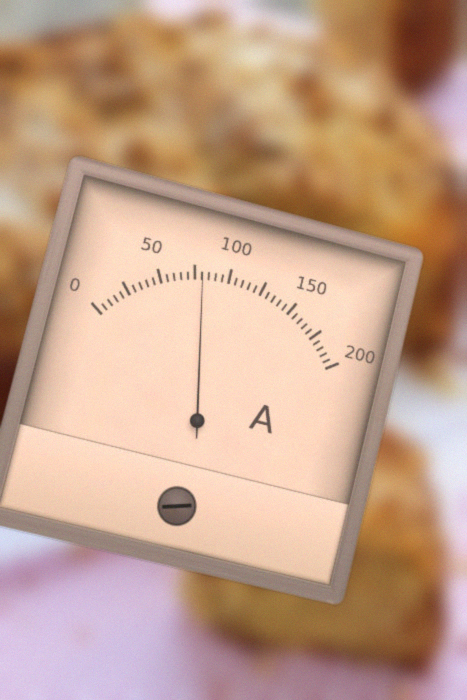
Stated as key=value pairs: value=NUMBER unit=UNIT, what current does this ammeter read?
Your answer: value=80 unit=A
